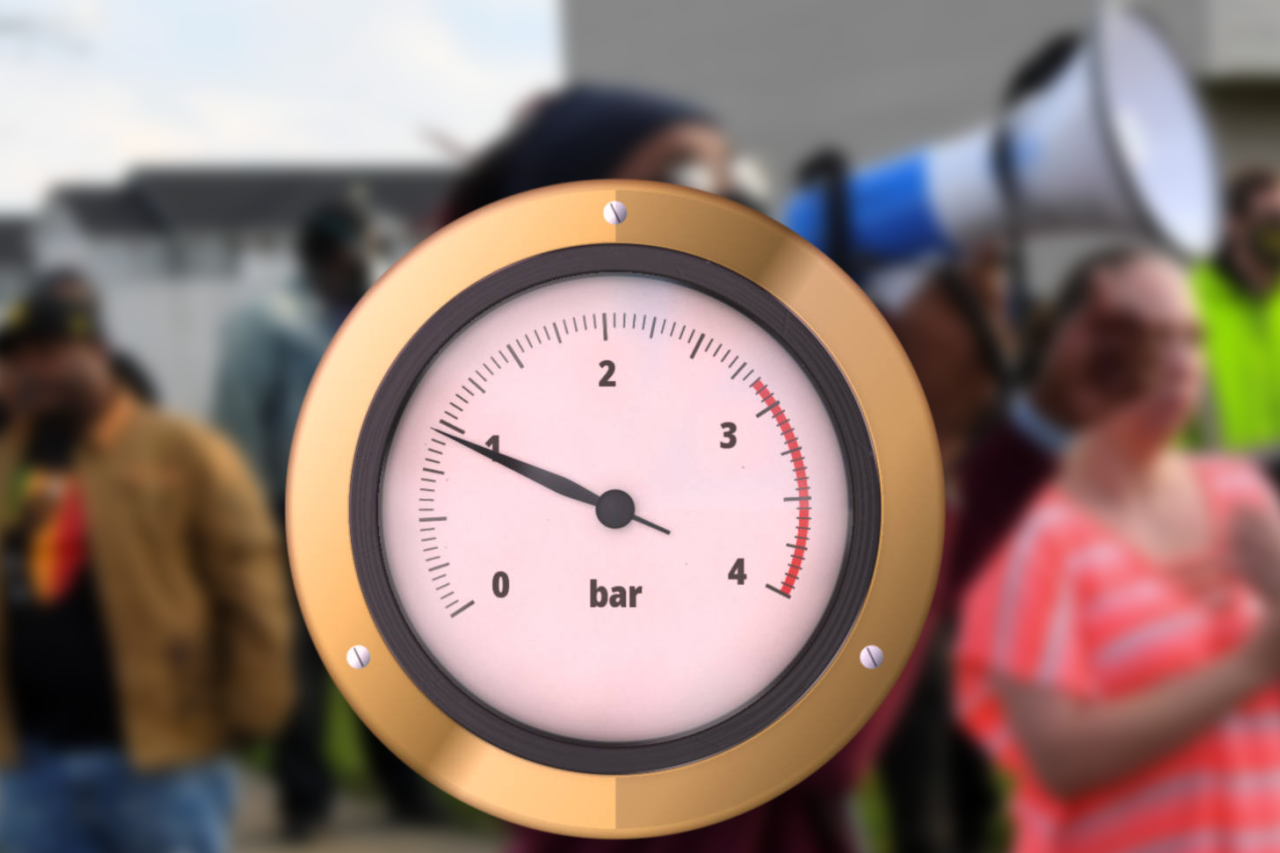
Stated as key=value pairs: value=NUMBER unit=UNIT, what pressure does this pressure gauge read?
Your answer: value=0.95 unit=bar
